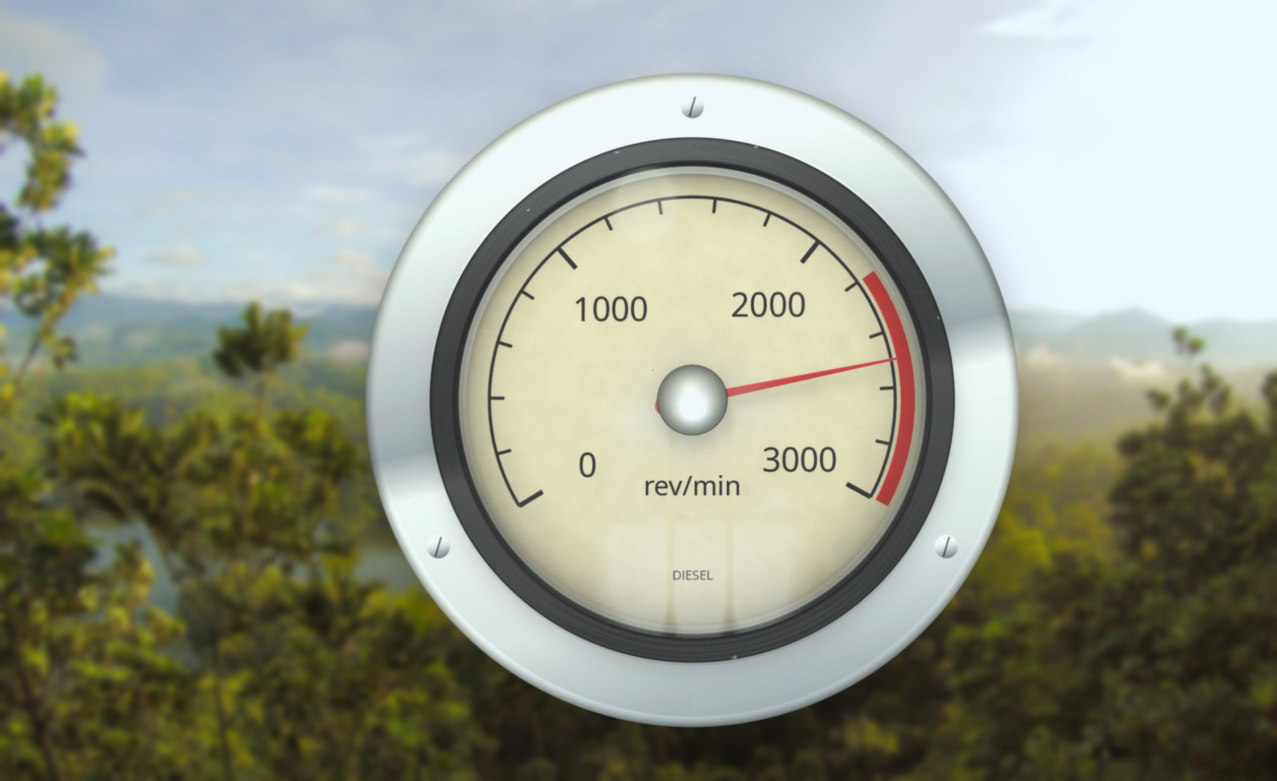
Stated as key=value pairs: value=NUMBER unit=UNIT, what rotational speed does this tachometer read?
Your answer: value=2500 unit=rpm
